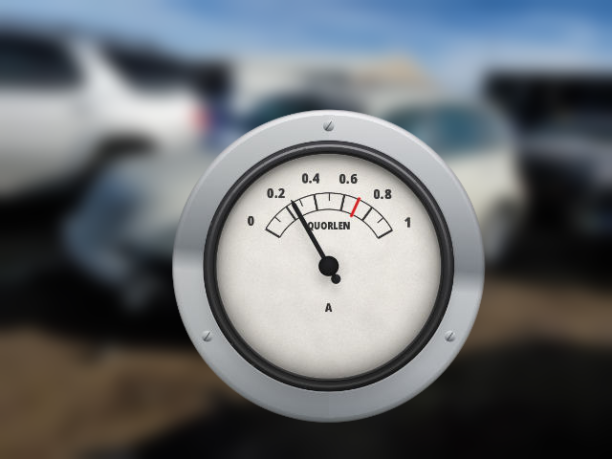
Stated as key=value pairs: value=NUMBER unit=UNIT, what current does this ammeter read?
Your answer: value=0.25 unit=A
